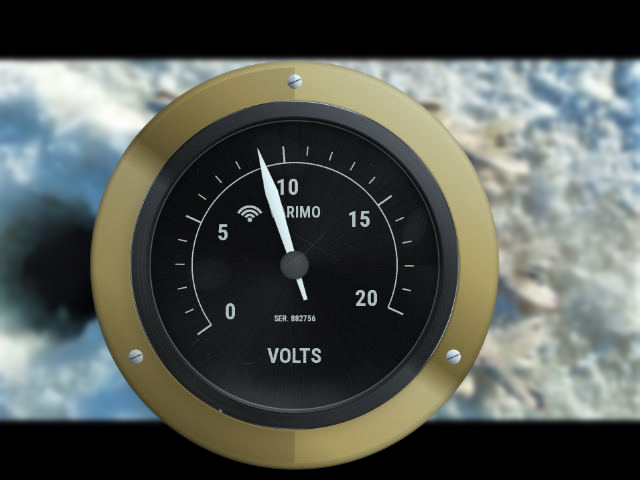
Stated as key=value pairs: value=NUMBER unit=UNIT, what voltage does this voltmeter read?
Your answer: value=9 unit=V
